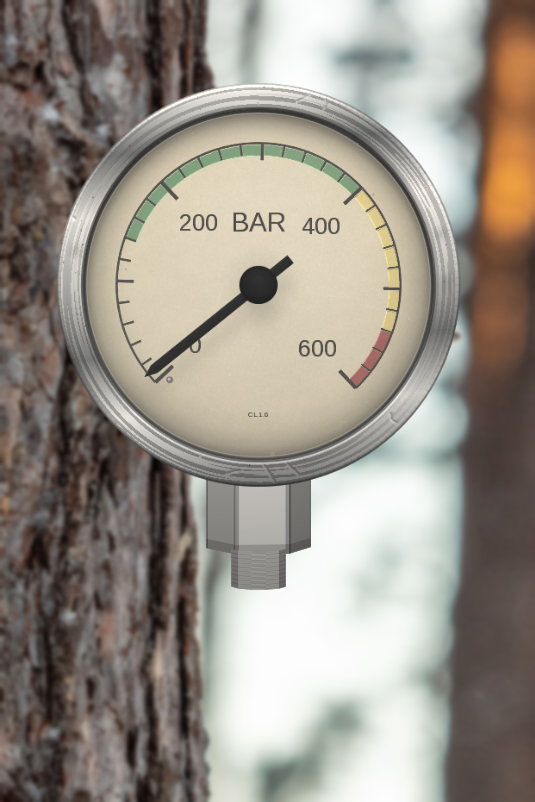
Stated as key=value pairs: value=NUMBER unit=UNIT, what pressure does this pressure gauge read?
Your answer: value=10 unit=bar
